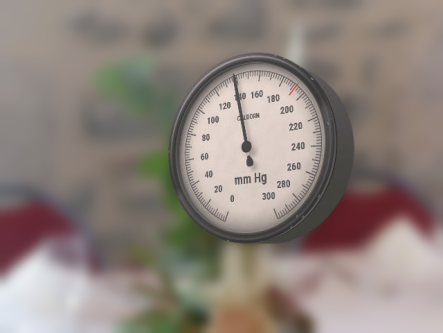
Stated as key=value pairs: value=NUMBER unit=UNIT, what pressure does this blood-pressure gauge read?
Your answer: value=140 unit=mmHg
